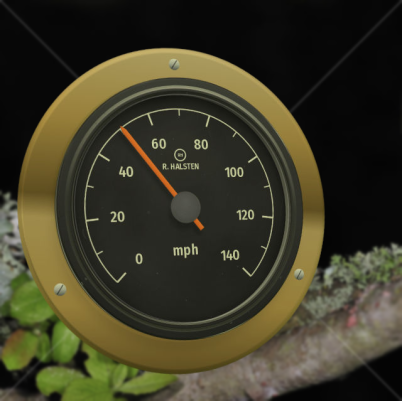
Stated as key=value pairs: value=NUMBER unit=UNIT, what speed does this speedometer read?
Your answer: value=50 unit=mph
